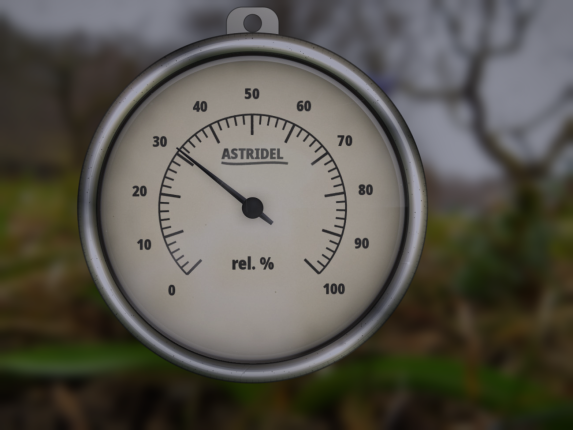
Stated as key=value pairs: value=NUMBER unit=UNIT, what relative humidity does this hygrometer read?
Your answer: value=31 unit=%
